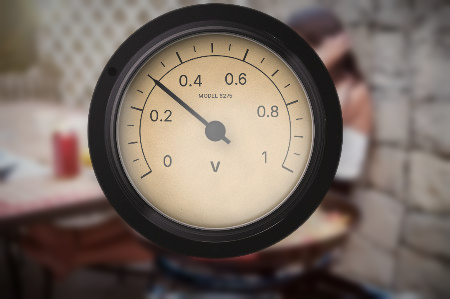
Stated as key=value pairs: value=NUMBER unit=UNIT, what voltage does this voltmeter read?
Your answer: value=0.3 unit=V
